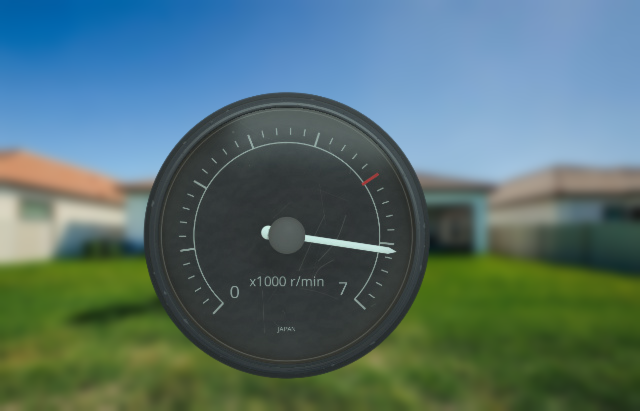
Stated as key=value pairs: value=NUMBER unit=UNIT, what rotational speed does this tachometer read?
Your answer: value=6100 unit=rpm
